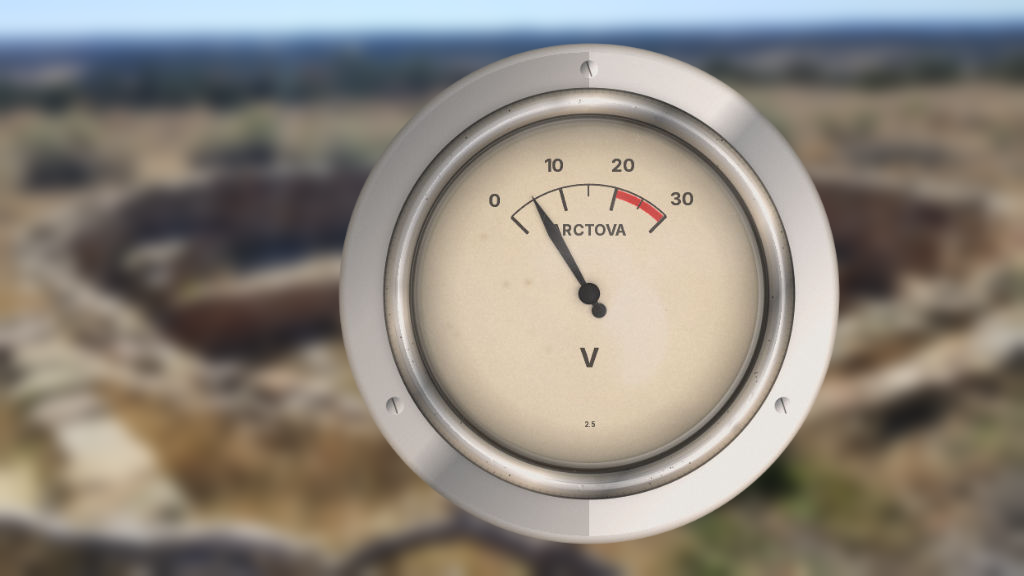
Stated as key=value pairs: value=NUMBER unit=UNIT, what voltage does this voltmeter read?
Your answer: value=5 unit=V
